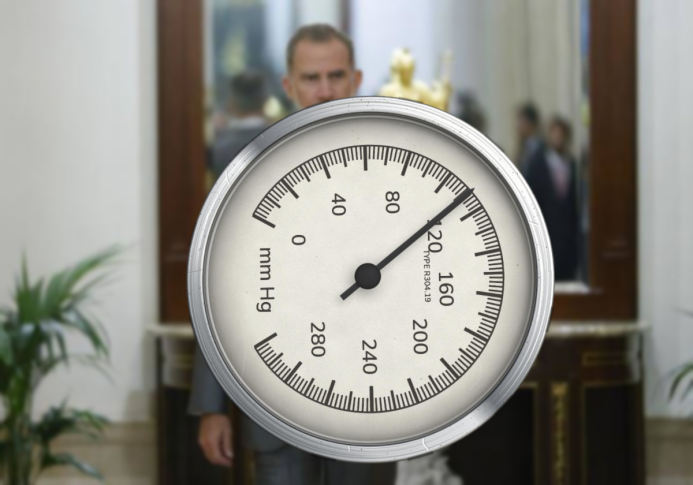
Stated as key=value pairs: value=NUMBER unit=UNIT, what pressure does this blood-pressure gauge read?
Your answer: value=112 unit=mmHg
